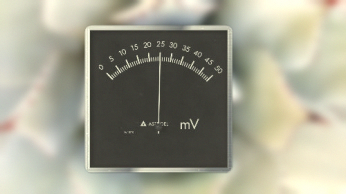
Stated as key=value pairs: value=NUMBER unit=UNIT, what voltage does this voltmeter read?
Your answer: value=25 unit=mV
